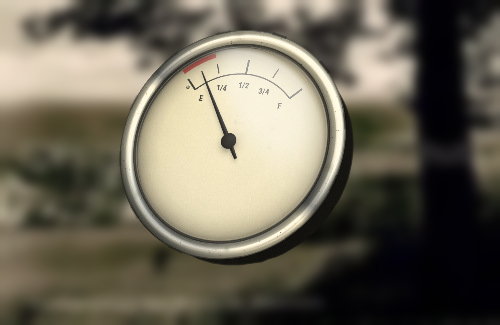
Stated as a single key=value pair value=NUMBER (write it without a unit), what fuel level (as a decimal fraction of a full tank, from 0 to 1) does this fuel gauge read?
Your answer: value=0.125
